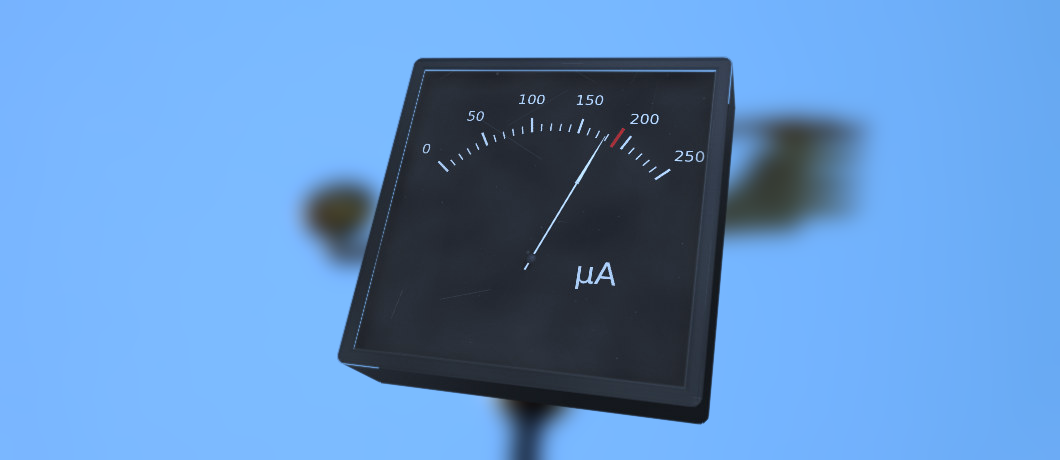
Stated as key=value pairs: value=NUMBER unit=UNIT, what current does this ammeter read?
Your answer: value=180 unit=µA
